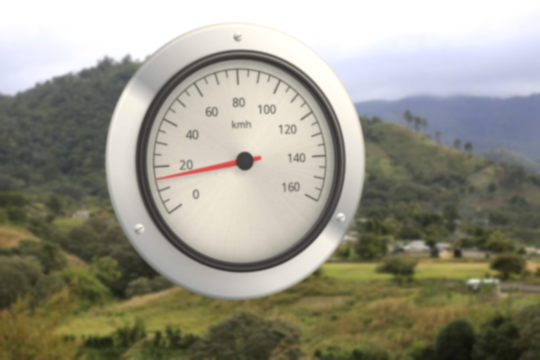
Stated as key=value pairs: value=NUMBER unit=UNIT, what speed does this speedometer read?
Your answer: value=15 unit=km/h
